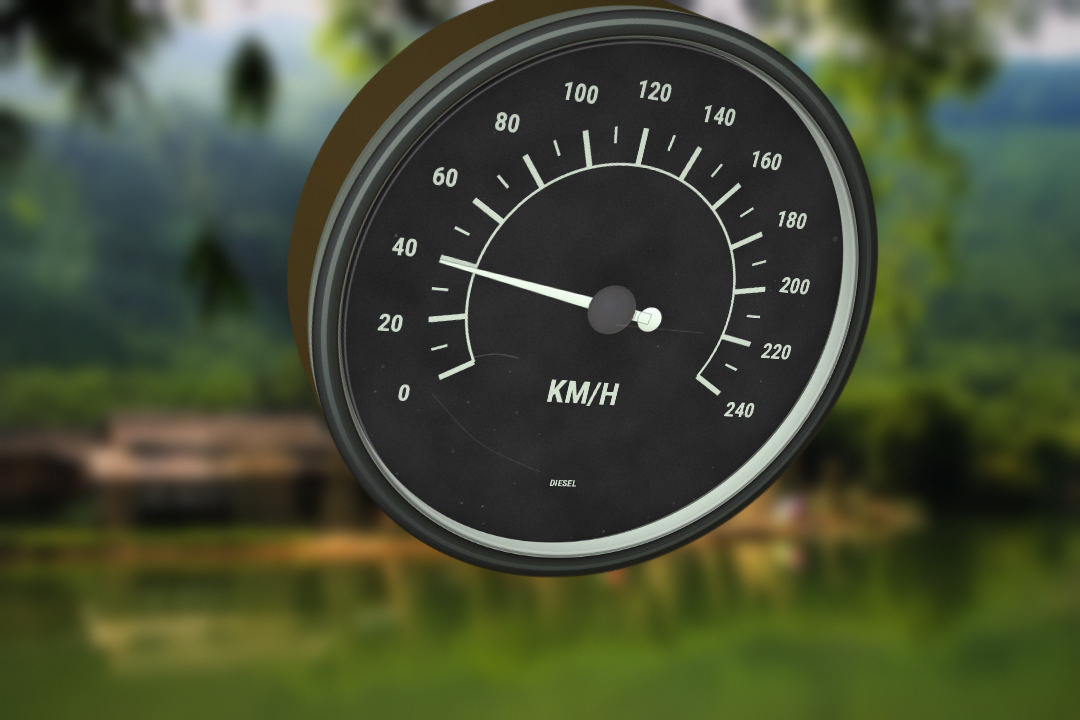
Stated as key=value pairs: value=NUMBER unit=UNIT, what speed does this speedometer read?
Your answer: value=40 unit=km/h
